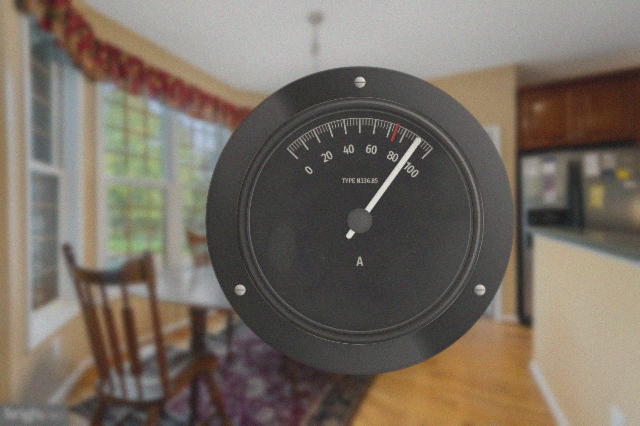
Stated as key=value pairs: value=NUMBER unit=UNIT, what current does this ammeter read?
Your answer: value=90 unit=A
